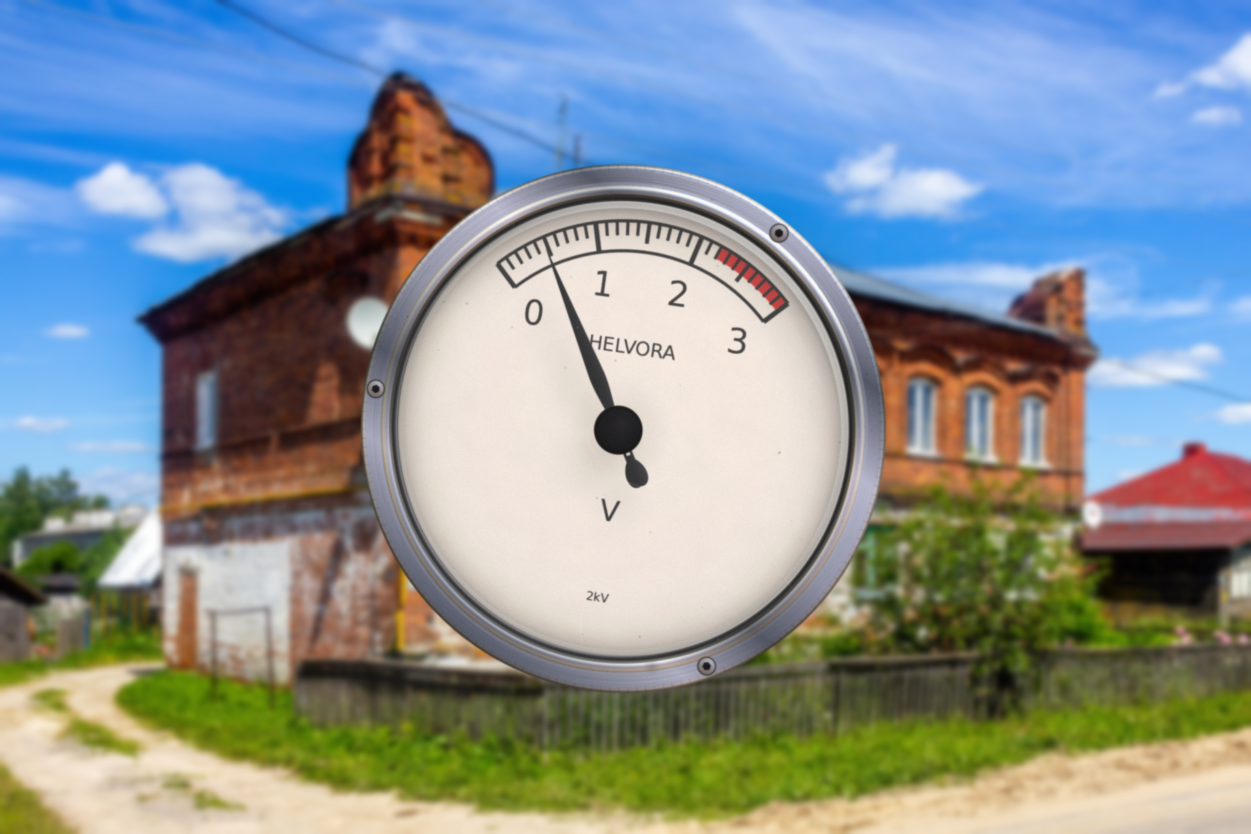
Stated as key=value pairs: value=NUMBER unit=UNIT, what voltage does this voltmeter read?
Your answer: value=0.5 unit=V
